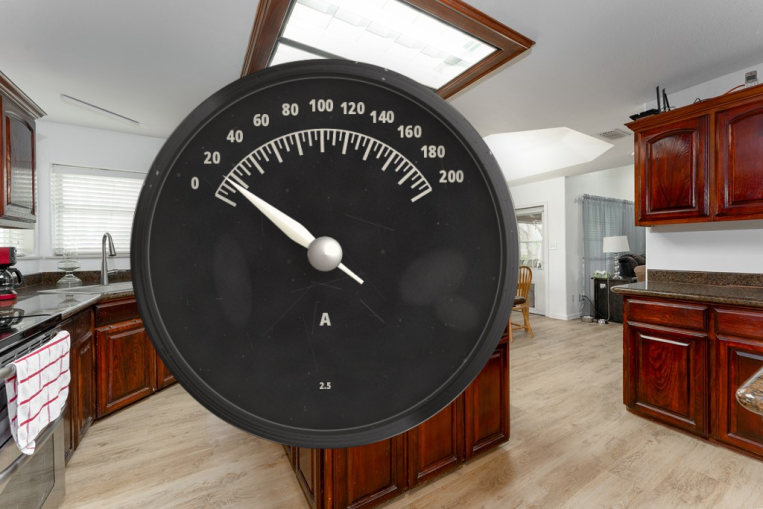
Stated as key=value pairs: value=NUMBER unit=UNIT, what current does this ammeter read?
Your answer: value=15 unit=A
